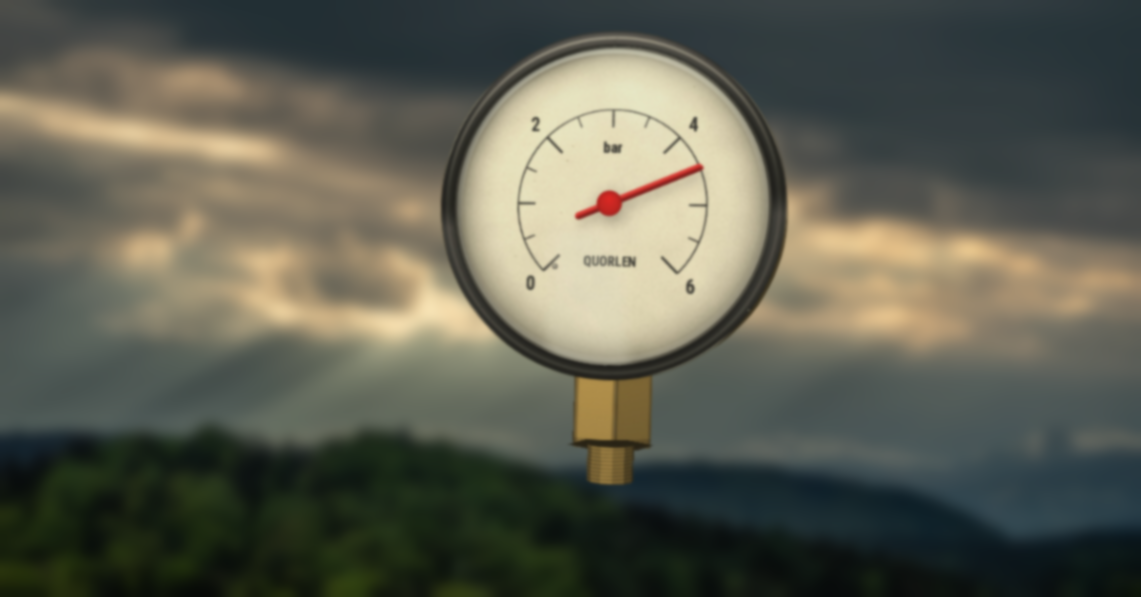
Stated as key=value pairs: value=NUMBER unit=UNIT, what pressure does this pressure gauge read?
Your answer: value=4.5 unit=bar
